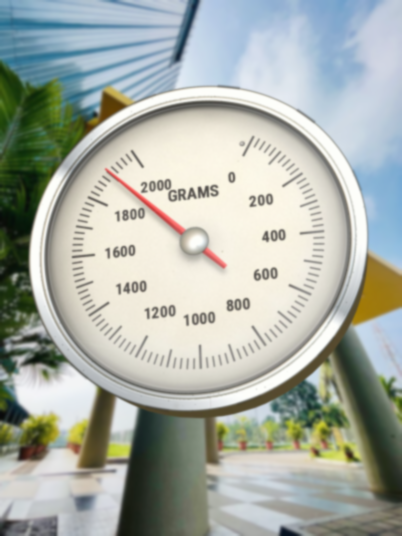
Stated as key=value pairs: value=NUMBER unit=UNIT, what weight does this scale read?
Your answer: value=1900 unit=g
